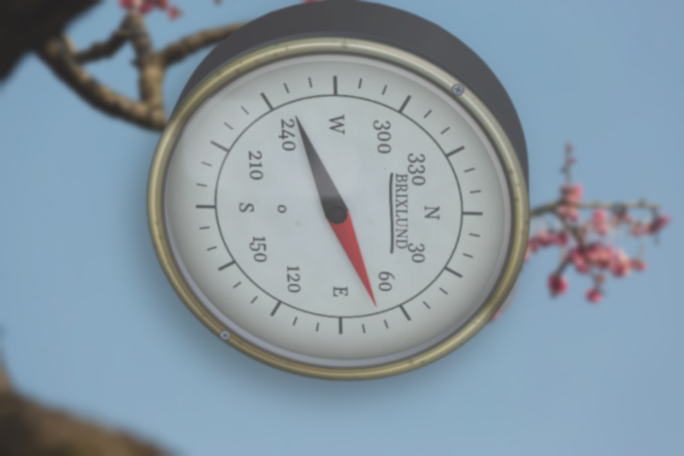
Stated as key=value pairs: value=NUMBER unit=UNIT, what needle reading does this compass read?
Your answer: value=70 unit=°
